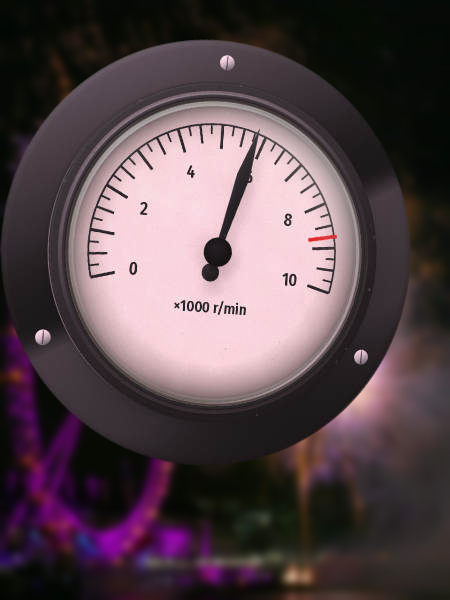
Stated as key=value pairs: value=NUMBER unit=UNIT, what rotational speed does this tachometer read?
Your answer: value=5750 unit=rpm
